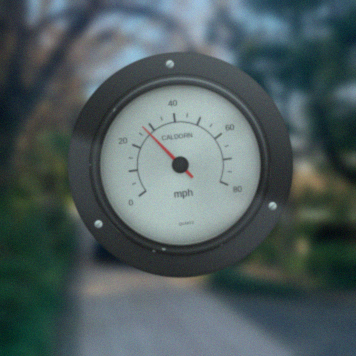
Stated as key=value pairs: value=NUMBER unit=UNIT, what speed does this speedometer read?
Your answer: value=27.5 unit=mph
